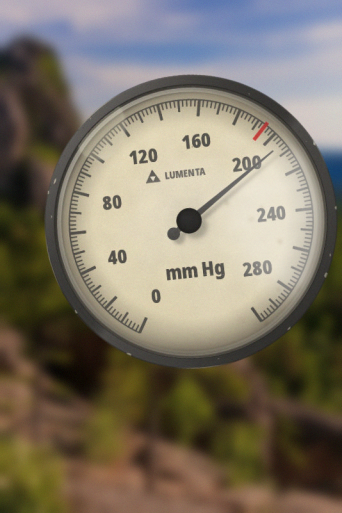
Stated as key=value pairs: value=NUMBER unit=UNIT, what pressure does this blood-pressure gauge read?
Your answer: value=206 unit=mmHg
